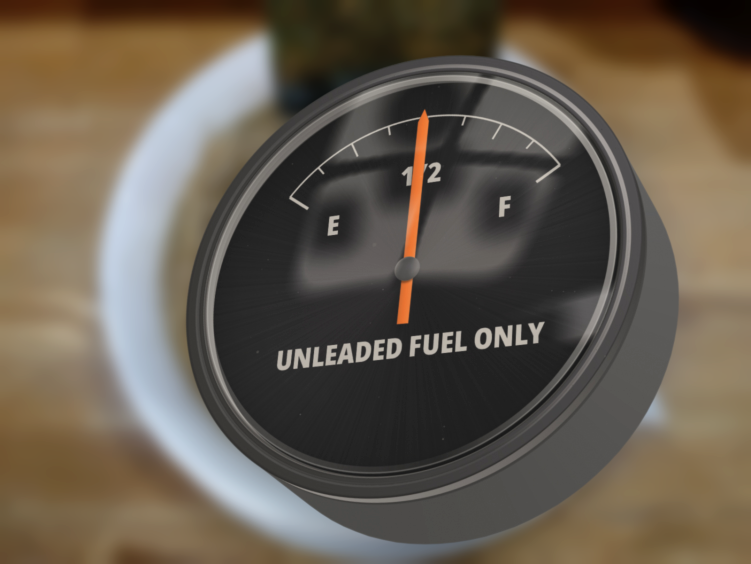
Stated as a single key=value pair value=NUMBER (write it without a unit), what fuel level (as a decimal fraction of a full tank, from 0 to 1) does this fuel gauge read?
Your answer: value=0.5
